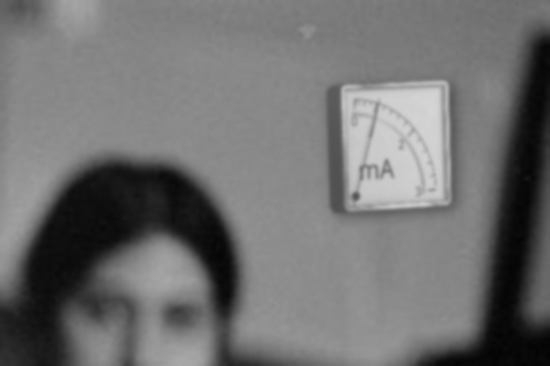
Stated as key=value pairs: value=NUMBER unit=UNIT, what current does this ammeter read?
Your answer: value=1 unit=mA
